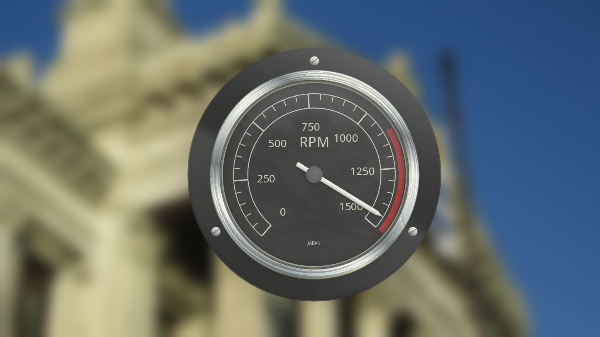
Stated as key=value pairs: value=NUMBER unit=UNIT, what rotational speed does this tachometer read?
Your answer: value=1450 unit=rpm
